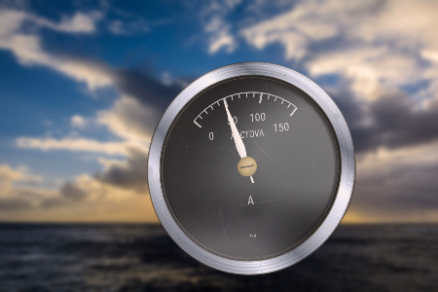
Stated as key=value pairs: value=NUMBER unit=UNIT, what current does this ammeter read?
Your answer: value=50 unit=A
